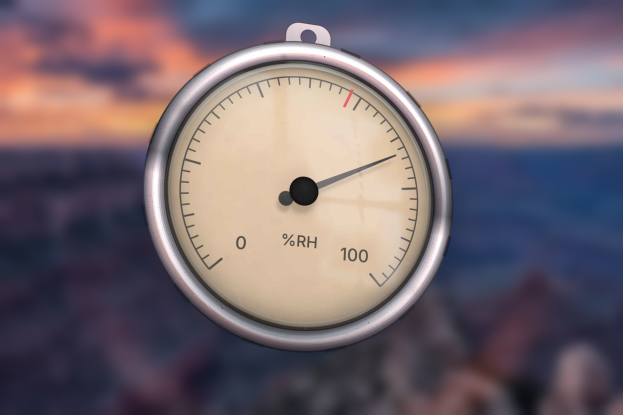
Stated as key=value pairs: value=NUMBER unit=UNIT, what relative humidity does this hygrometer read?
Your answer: value=73 unit=%
